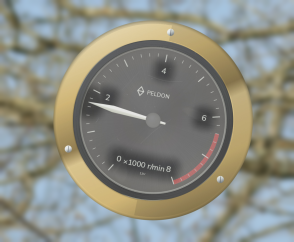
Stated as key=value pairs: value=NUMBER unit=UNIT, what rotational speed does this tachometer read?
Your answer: value=1700 unit=rpm
